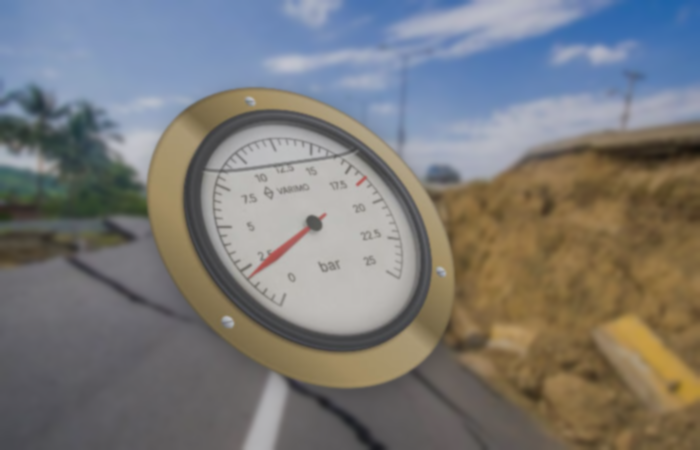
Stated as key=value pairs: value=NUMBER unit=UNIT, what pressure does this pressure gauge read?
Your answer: value=2 unit=bar
